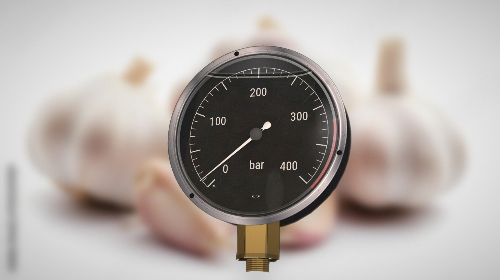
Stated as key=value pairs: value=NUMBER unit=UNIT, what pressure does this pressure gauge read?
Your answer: value=10 unit=bar
